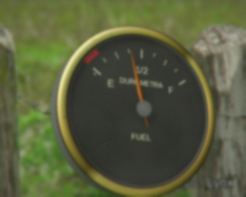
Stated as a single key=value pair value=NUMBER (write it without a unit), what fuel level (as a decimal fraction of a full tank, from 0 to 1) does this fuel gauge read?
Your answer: value=0.375
